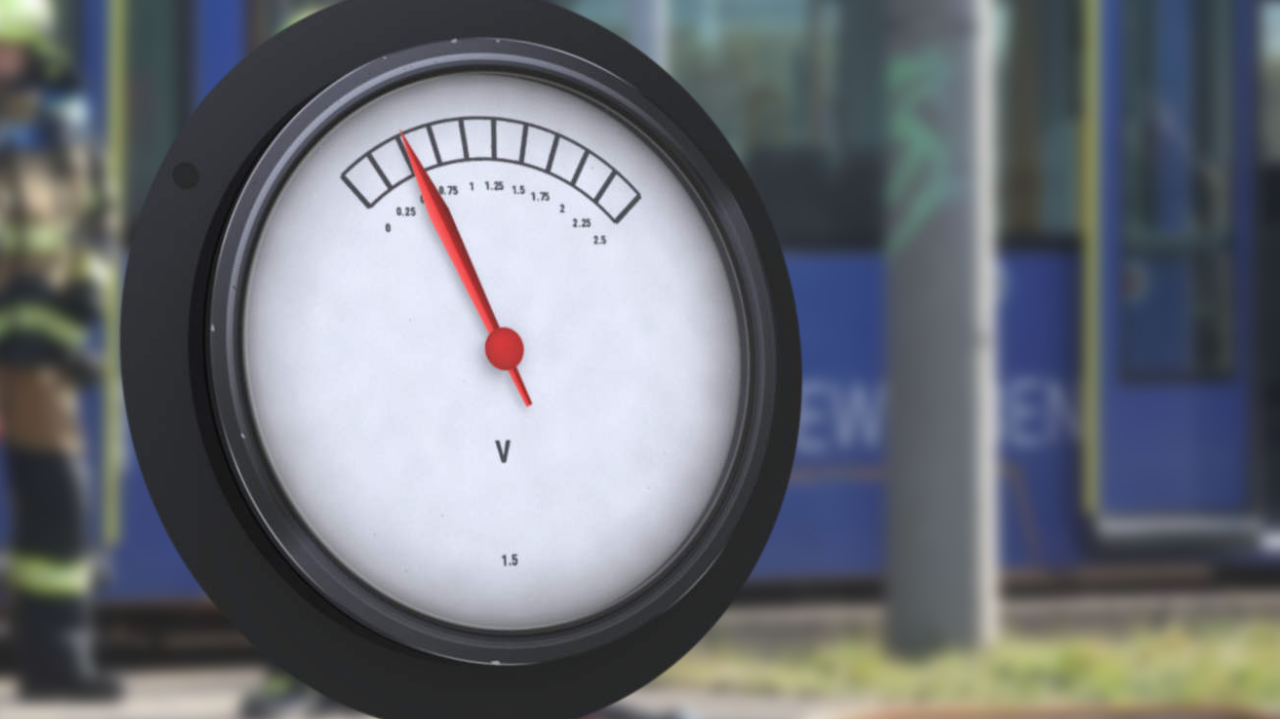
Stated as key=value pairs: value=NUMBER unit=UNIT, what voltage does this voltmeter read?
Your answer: value=0.5 unit=V
